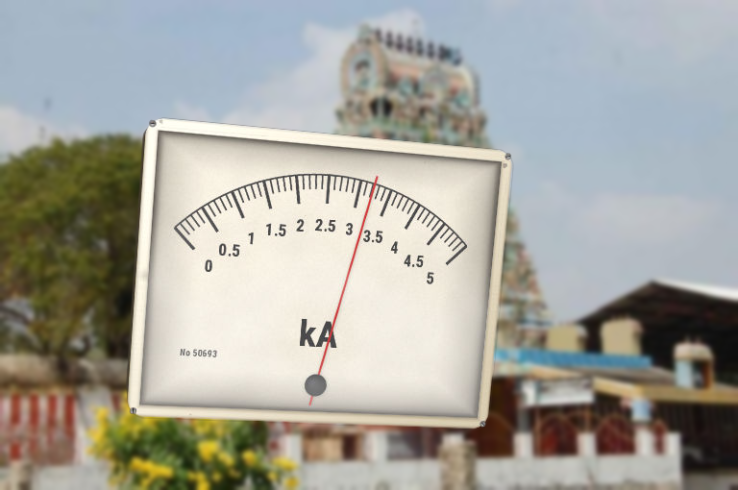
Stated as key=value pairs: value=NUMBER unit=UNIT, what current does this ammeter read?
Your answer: value=3.2 unit=kA
